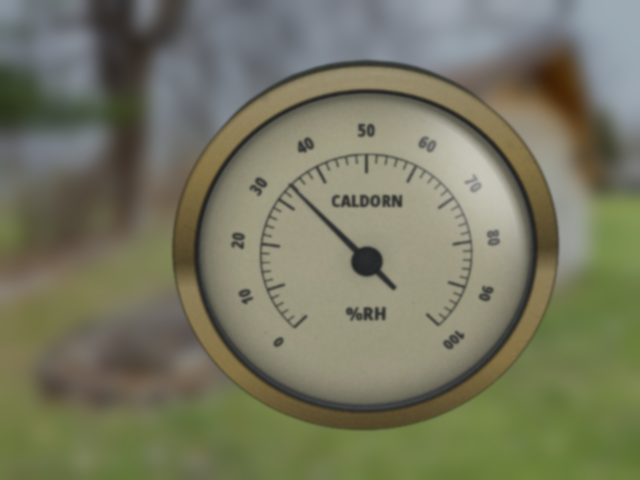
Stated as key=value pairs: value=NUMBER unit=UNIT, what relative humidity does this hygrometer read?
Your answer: value=34 unit=%
